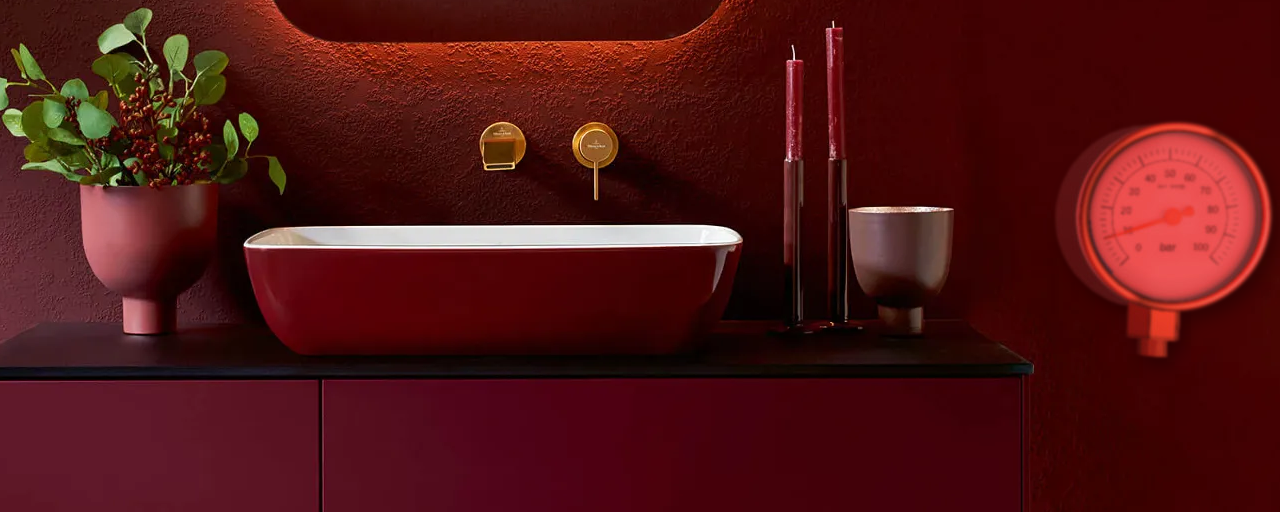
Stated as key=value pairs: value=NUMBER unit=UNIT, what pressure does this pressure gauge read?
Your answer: value=10 unit=bar
